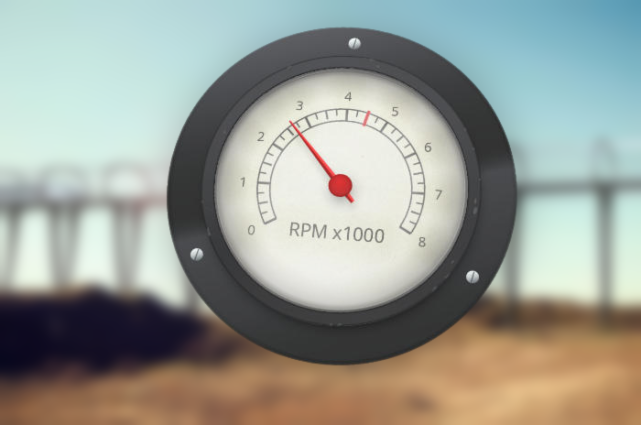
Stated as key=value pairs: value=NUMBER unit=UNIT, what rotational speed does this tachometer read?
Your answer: value=2625 unit=rpm
